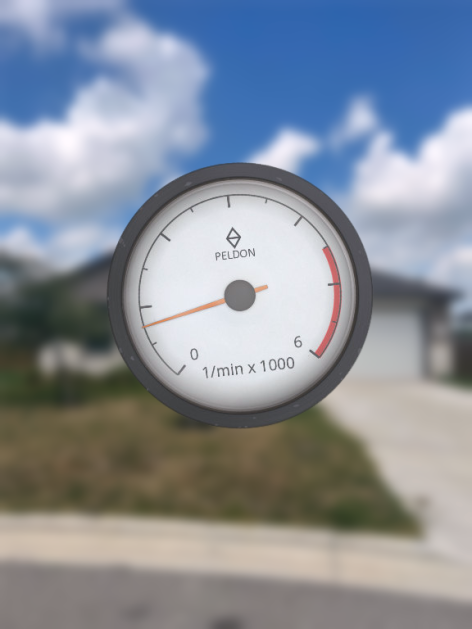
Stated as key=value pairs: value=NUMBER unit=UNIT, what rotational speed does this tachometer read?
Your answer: value=750 unit=rpm
